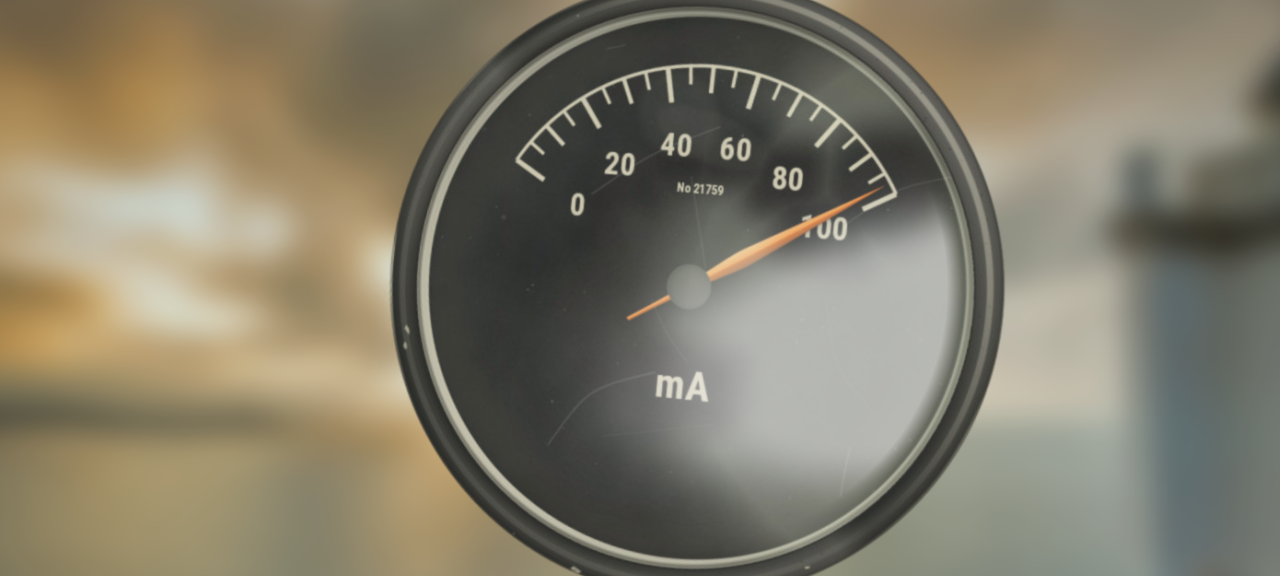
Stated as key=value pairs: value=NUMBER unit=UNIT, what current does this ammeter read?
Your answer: value=97.5 unit=mA
